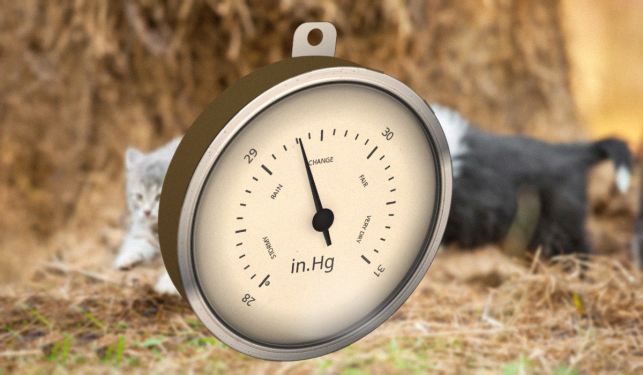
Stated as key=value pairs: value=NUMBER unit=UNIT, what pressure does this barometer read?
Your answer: value=29.3 unit=inHg
